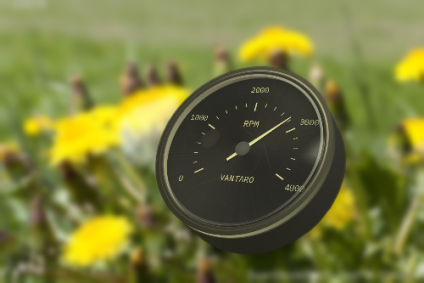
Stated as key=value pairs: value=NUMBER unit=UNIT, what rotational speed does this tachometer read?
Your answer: value=2800 unit=rpm
